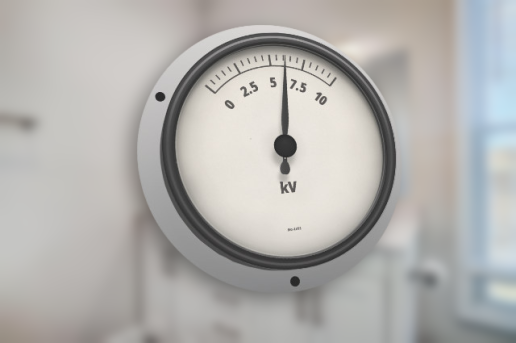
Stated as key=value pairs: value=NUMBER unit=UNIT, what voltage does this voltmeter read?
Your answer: value=6 unit=kV
